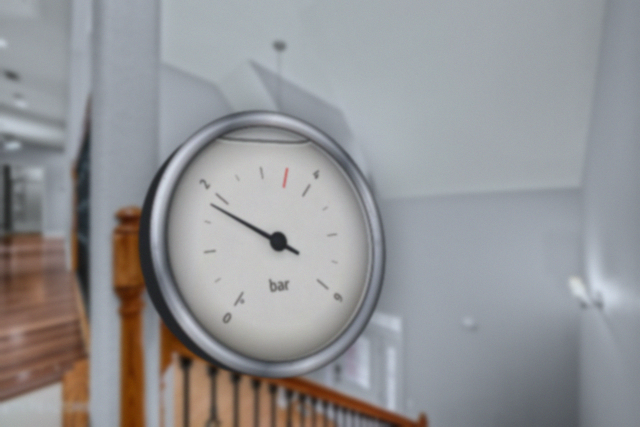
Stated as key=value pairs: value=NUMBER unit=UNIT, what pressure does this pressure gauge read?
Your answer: value=1.75 unit=bar
